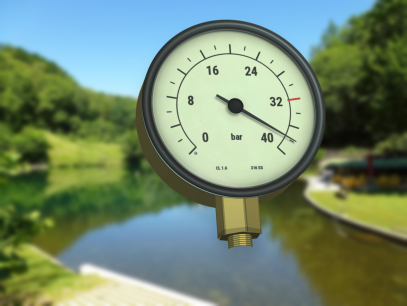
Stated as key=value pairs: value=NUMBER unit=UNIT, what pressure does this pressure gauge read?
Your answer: value=38 unit=bar
